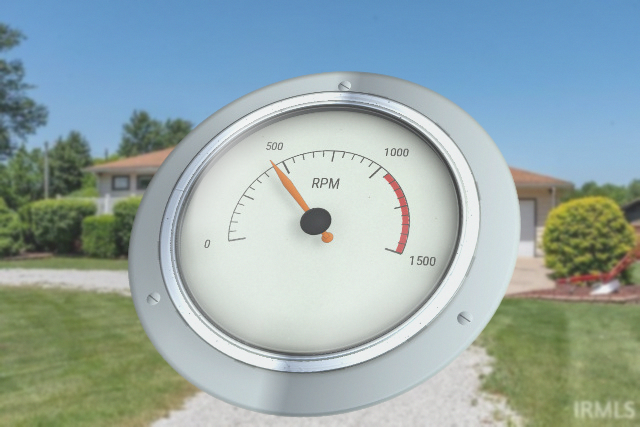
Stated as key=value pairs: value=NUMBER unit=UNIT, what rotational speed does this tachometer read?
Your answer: value=450 unit=rpm
